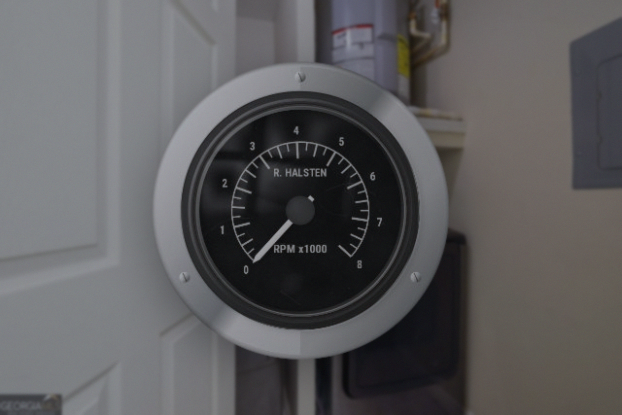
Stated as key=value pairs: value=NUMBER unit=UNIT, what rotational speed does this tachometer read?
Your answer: value=0 unit=rpm
